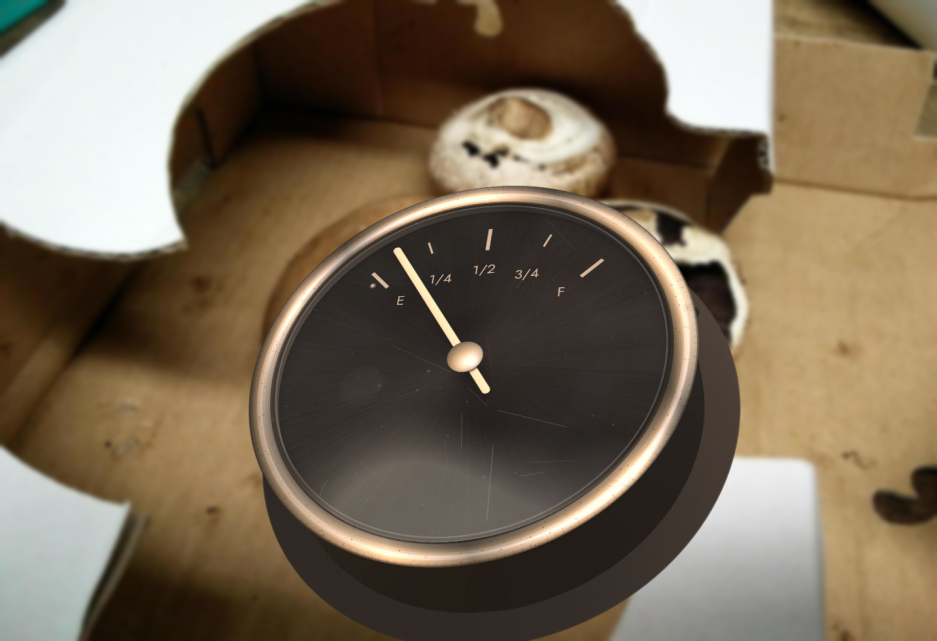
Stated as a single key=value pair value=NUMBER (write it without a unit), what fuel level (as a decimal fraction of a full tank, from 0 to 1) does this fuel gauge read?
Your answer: value=0.125
